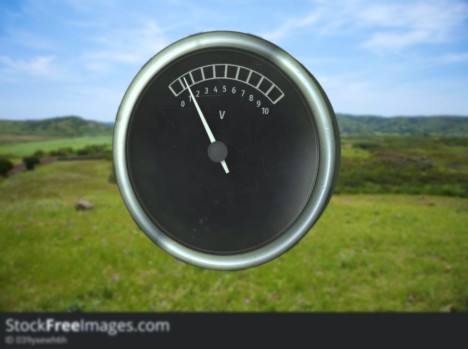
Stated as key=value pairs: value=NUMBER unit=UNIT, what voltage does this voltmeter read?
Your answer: value=1.5 unit=V
